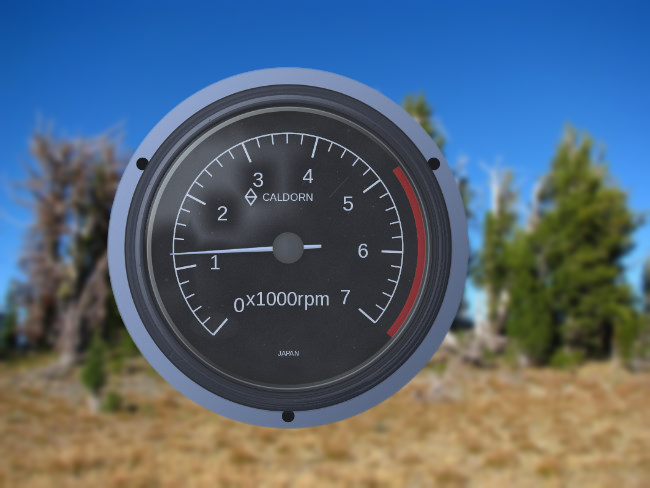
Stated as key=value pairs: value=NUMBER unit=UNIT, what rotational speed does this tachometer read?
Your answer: value=1200 unit=rpm
